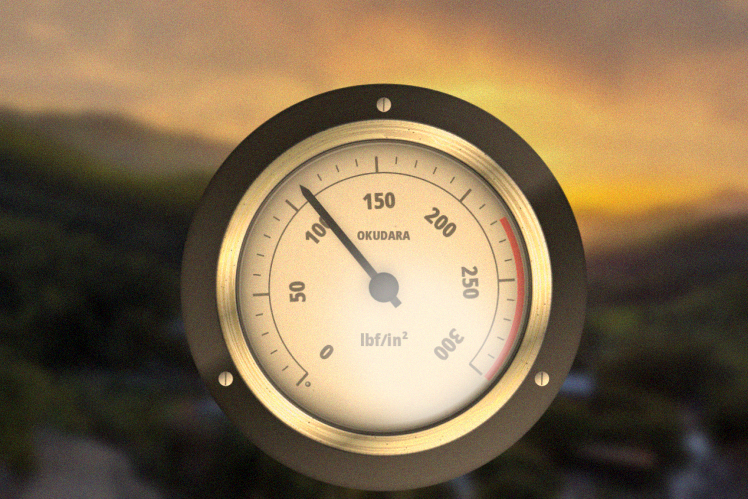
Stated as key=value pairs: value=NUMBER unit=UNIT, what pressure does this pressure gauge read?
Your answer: value=110 unit=psi
